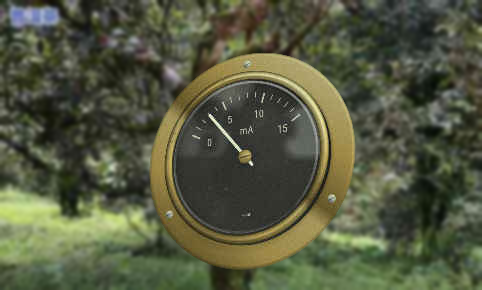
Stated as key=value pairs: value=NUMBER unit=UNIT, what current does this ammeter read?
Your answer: value=3 unit=mA
